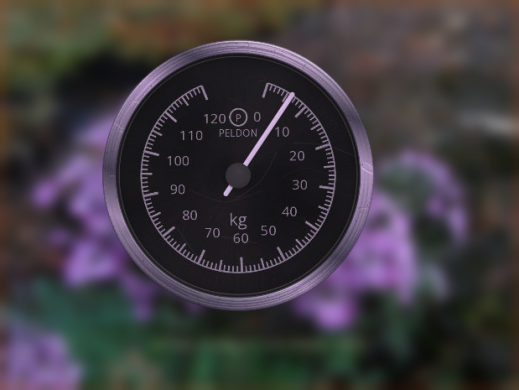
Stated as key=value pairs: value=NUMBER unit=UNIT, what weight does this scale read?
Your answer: value=6 unit=kg
